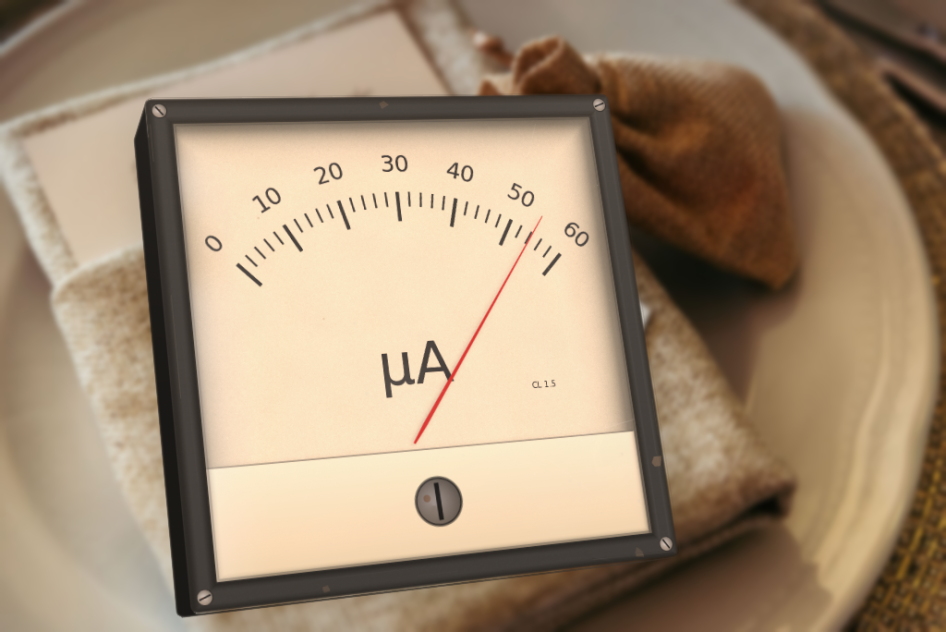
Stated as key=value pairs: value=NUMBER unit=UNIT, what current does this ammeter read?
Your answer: value=54 unit=µA
